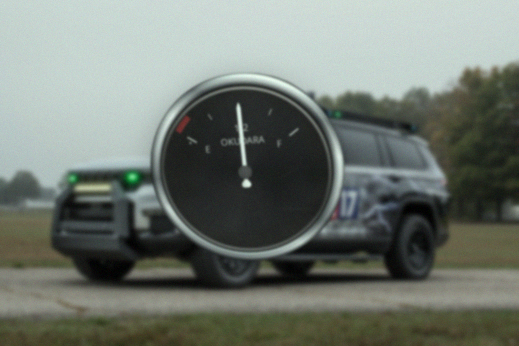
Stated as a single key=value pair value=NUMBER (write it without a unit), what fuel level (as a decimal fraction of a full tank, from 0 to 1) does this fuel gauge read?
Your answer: value=0.5
